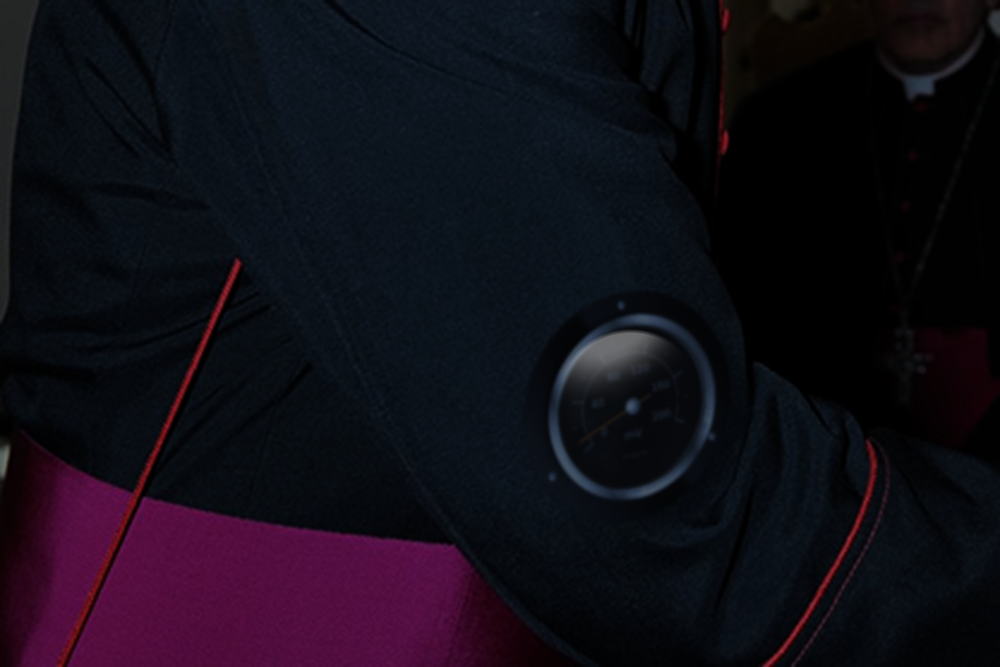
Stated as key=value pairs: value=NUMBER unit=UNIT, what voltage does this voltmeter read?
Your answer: value=10 unit=mV
